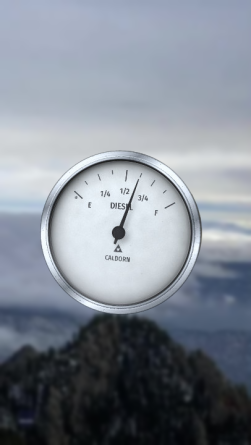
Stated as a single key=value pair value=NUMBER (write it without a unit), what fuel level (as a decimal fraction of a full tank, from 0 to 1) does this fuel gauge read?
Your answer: value=0.625
